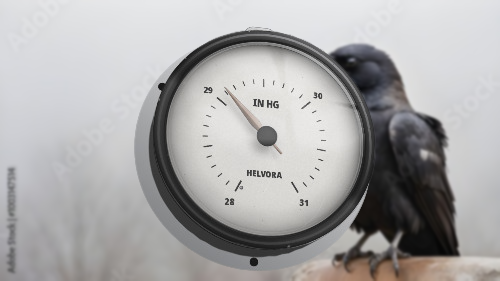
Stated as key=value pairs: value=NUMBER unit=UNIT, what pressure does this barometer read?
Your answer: value=29.1 unit=inHg
